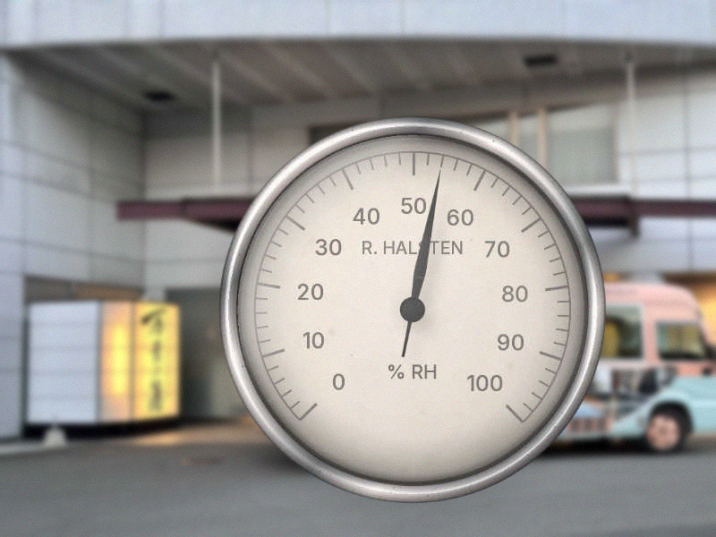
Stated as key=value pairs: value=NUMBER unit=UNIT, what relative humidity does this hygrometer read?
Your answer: value=54 unit=%
